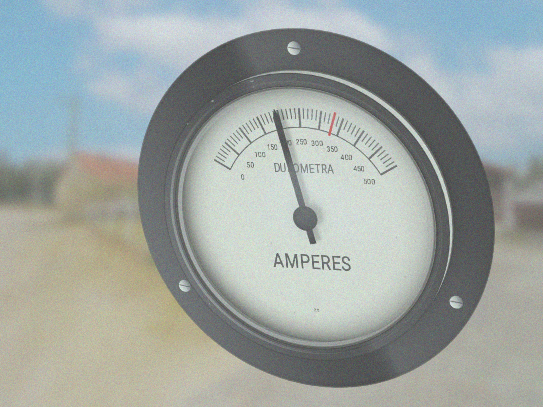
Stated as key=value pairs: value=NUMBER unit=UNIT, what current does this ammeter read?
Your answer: value=200 unit=A
